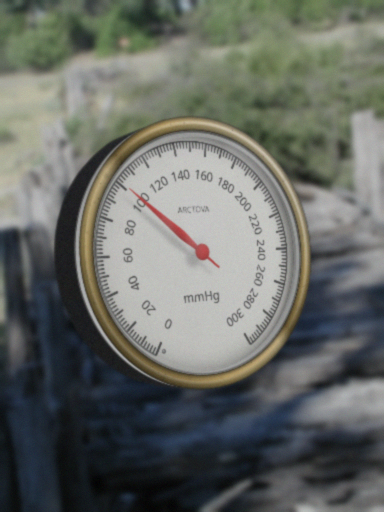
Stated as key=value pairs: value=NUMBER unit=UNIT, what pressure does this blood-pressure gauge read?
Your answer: value=100 unit=mmHg
